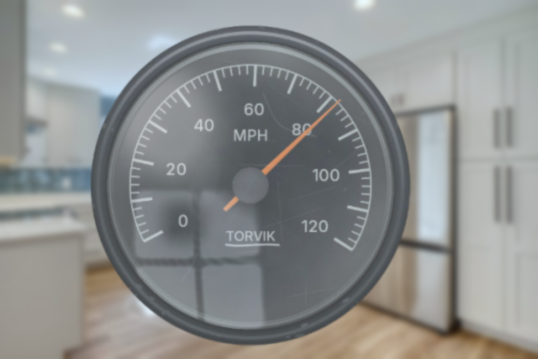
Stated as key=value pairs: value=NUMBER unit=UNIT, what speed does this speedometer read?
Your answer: value=82 unit=mph
